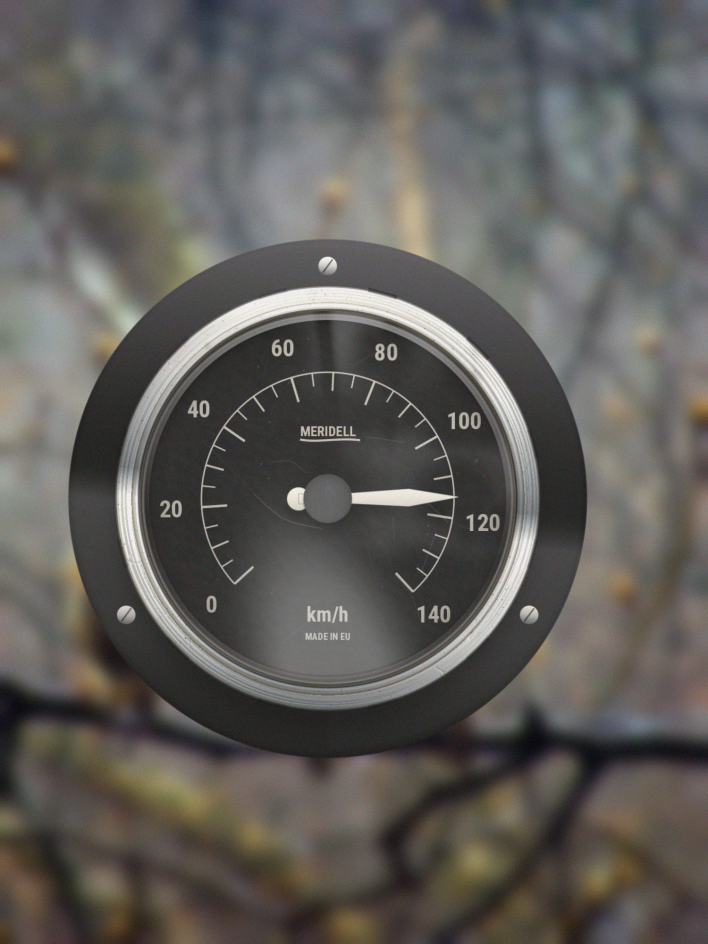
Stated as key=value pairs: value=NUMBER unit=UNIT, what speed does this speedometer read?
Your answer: value=115 unit=km/h
